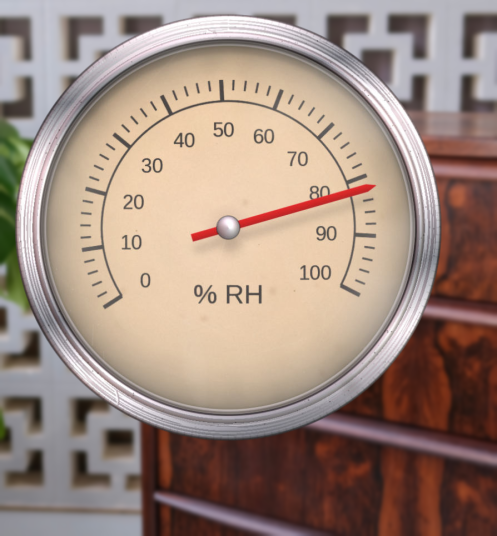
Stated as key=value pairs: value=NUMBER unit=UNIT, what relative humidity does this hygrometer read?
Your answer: value=82 unit=%
